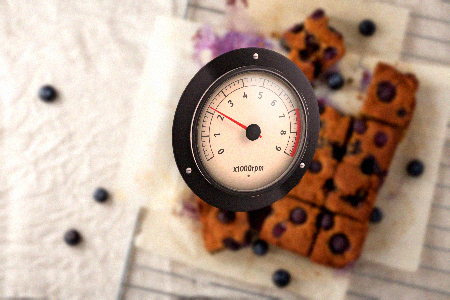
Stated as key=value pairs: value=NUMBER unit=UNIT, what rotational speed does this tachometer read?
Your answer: value=2200 unit=rpm
